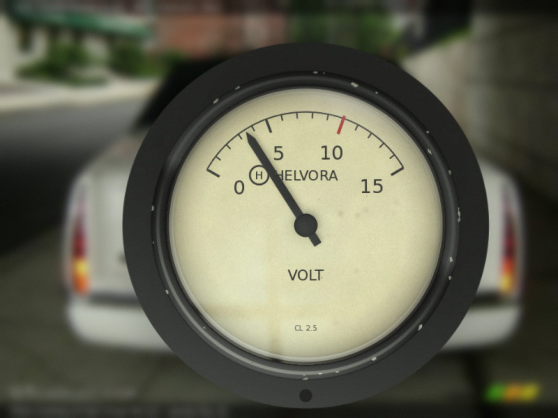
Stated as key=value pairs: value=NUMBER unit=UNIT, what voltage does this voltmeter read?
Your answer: value=3.5 unit=V
